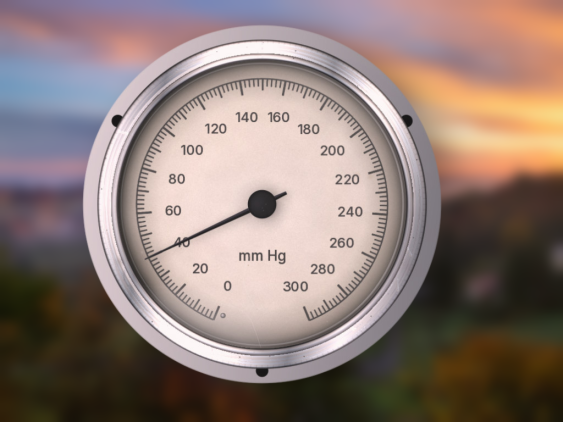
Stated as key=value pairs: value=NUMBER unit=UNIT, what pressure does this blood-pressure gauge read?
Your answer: value=40 unit=mmHg
